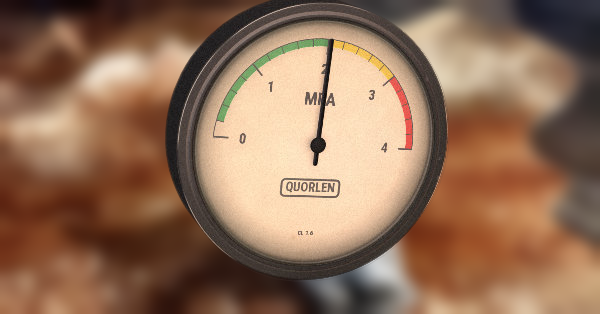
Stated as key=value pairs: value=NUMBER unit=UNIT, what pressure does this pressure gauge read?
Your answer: value=2 unit=MPa
